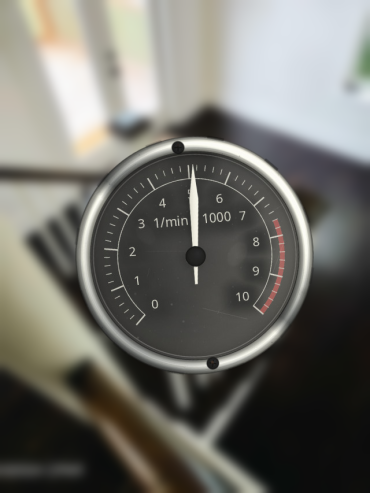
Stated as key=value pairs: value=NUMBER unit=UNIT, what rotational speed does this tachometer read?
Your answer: value=5100 unit=rpm
